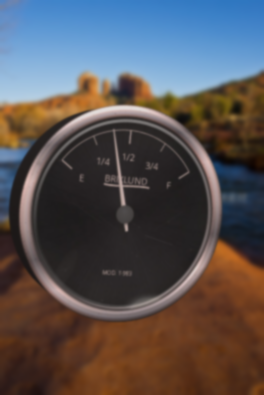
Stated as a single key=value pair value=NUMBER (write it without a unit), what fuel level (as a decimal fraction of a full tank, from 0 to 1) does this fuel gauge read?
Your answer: value=0.375
